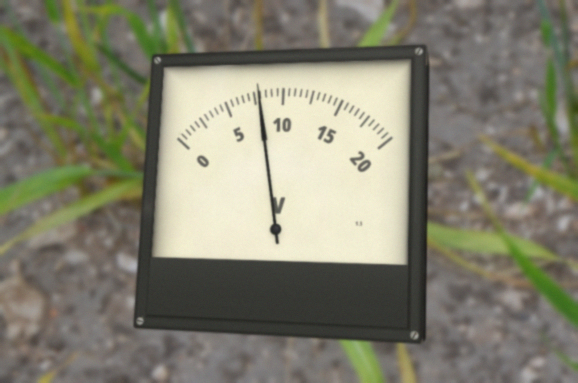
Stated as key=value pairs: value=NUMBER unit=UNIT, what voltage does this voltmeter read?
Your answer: value=8 unit=V
